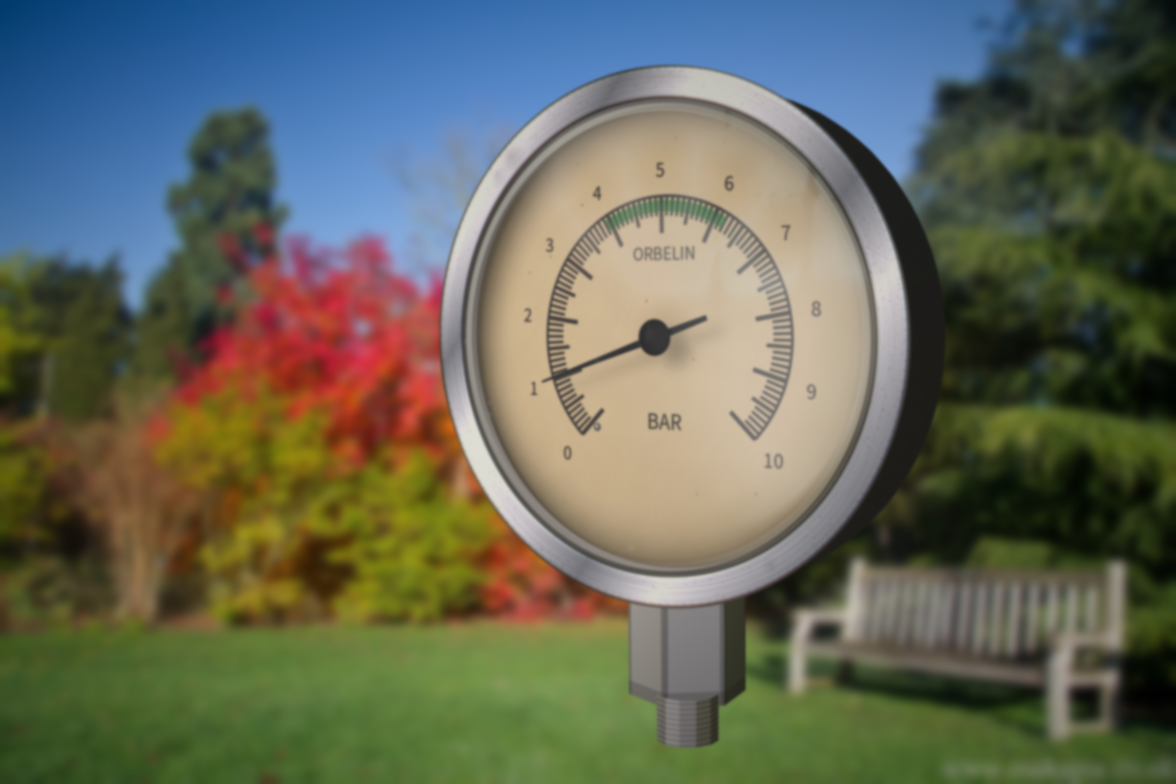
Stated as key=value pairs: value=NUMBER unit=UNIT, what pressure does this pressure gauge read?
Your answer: value=1 unit=bar
